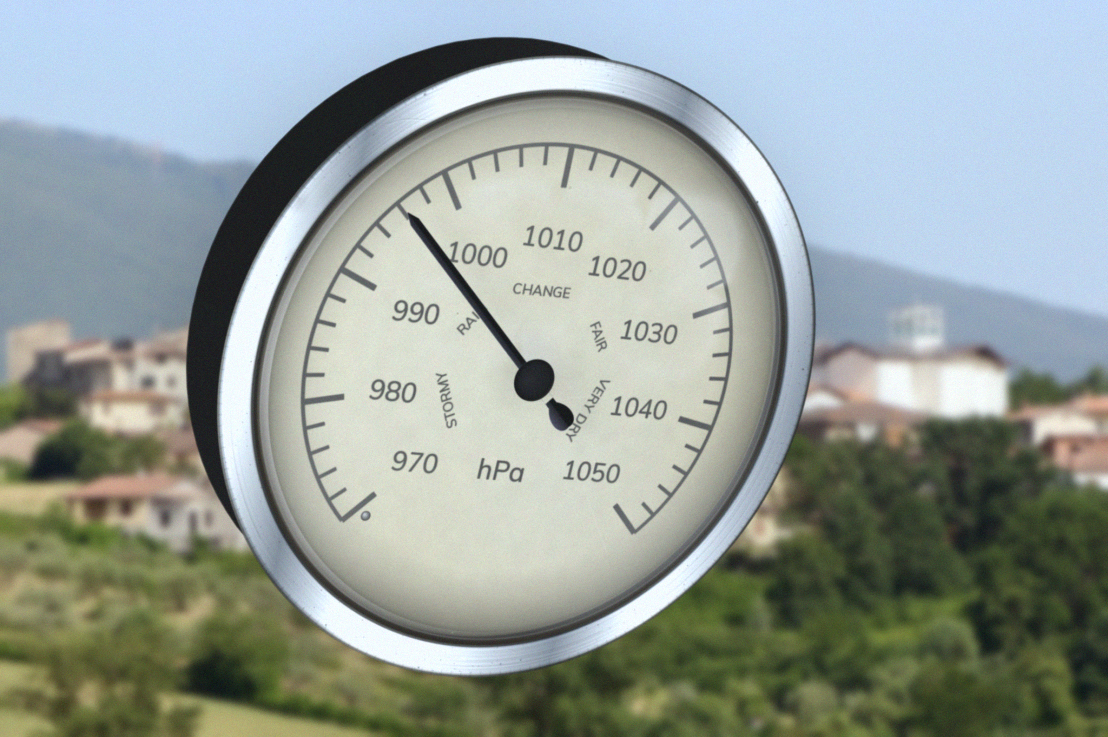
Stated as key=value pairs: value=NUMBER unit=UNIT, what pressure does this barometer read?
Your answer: value=996 unit=hPa
